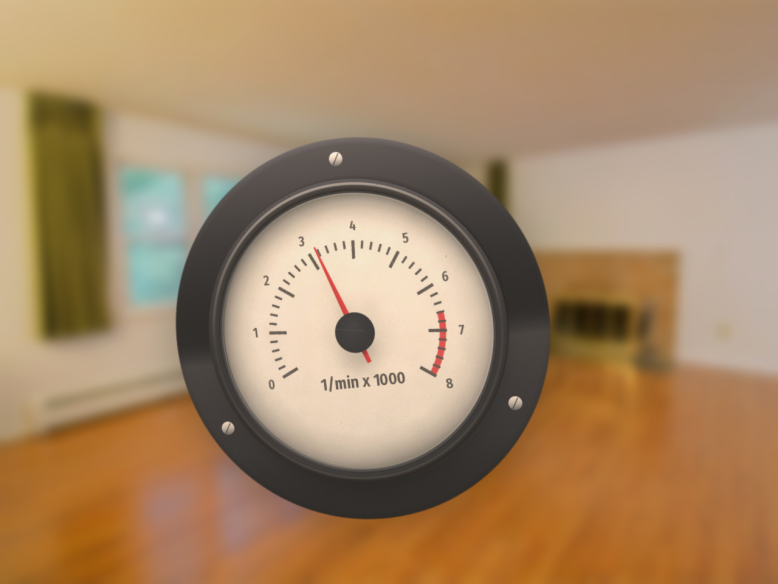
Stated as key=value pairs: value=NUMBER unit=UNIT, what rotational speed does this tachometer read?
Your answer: value=3200 unit=rpm
